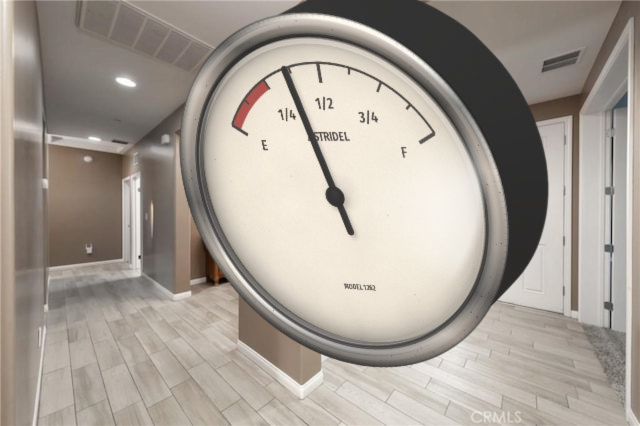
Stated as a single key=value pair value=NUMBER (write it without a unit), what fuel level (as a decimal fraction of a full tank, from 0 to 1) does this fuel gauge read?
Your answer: value=0.375
